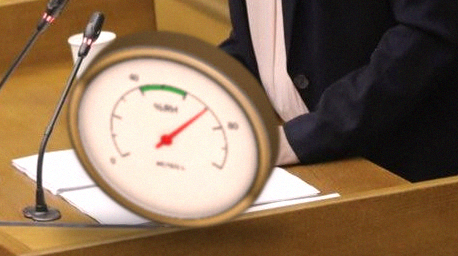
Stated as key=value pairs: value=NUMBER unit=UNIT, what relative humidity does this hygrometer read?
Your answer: value=70 unit=%
